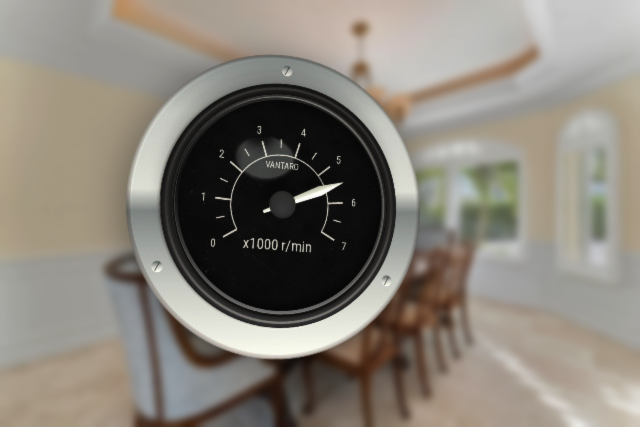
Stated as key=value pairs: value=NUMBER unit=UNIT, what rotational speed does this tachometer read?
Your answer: value=5500 unit=rpm
